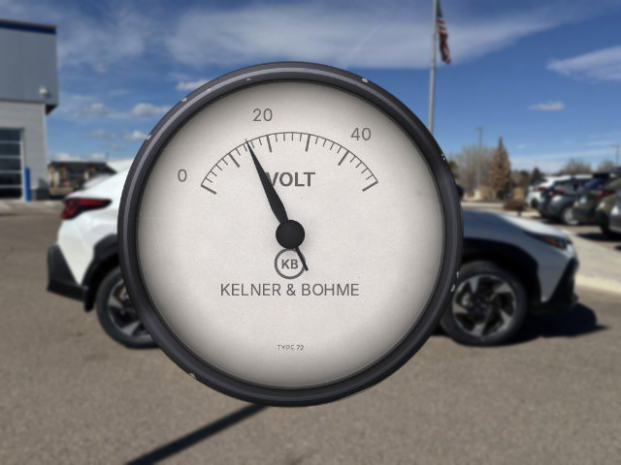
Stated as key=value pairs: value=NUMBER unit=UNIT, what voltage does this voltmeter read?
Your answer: value=15 unit=V
